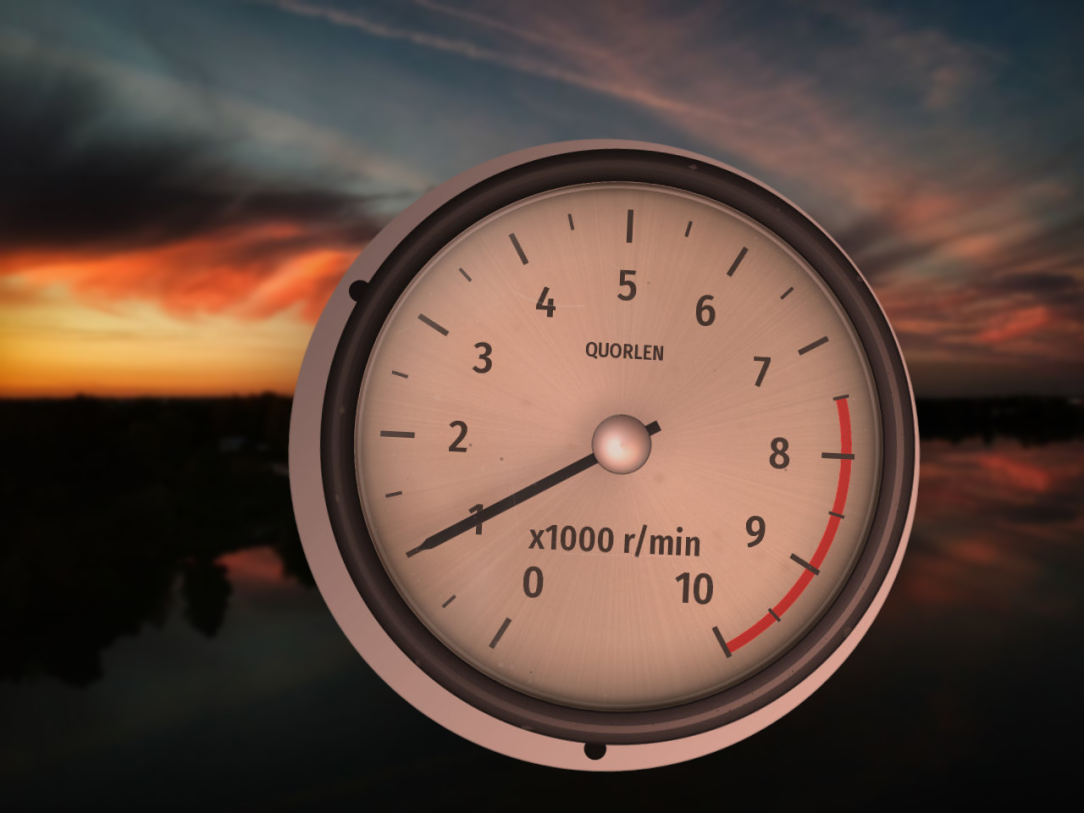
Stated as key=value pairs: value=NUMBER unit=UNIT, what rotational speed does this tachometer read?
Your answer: value=1000 unit=rpm
